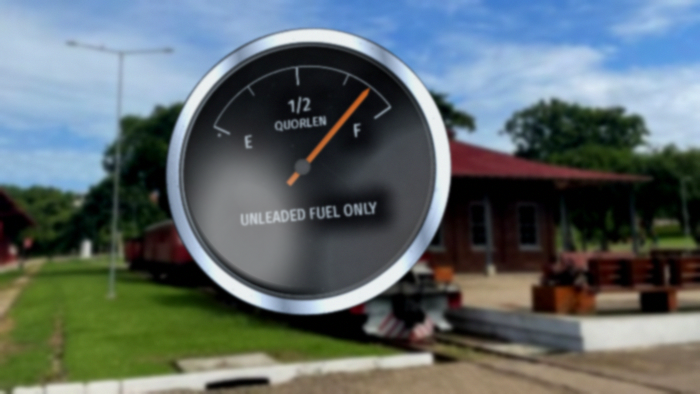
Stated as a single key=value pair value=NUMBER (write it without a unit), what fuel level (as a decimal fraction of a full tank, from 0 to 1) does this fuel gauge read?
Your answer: value=0.875
